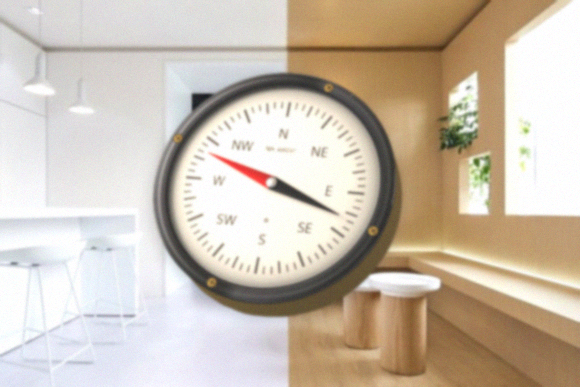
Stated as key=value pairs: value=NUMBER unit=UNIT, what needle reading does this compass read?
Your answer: value=290 unit=°
